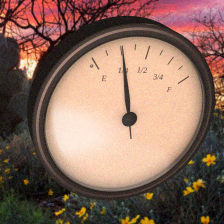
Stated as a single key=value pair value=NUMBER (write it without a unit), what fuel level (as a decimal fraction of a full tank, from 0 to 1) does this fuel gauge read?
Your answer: value=0.25
